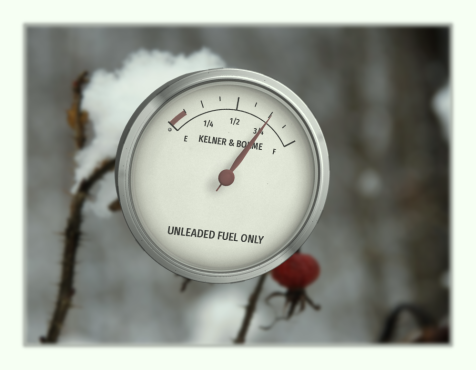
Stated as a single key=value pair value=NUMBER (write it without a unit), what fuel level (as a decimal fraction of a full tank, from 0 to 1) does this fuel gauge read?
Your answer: value=0.75
